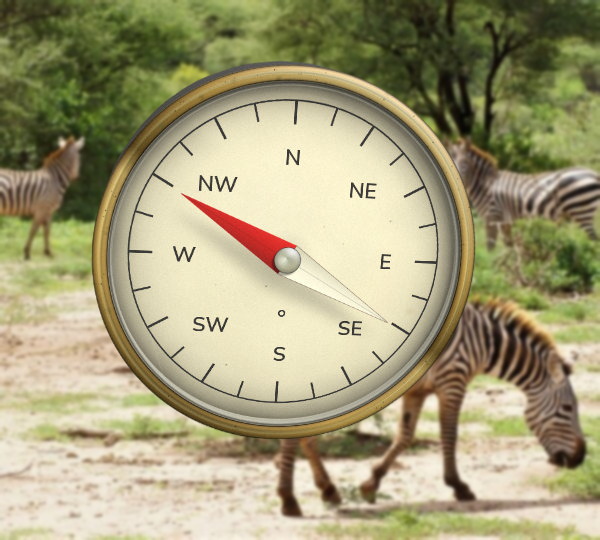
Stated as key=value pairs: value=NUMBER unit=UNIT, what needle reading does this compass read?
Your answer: value=300 unit=°
